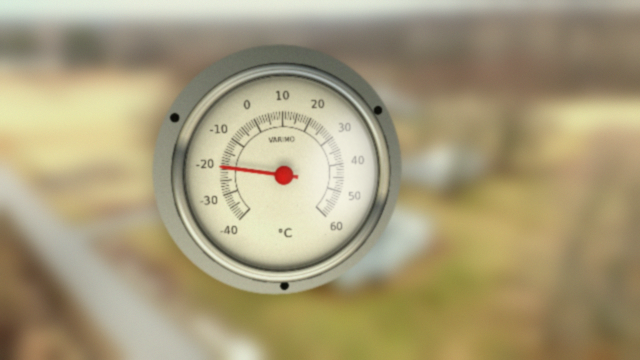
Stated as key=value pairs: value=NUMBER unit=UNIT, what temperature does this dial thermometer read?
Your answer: value=-20 unit=°C
